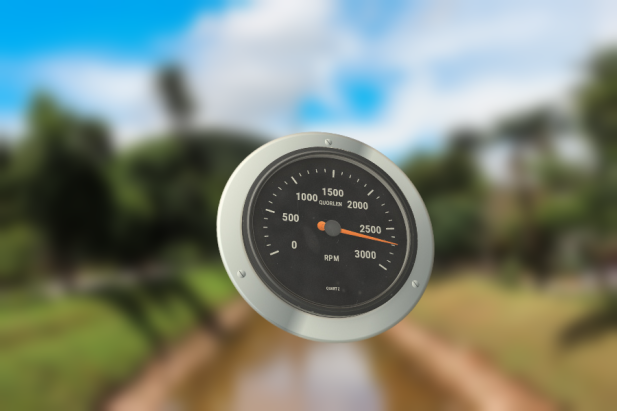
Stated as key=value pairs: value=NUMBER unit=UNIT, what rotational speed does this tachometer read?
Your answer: value=2700 unit=rpm
